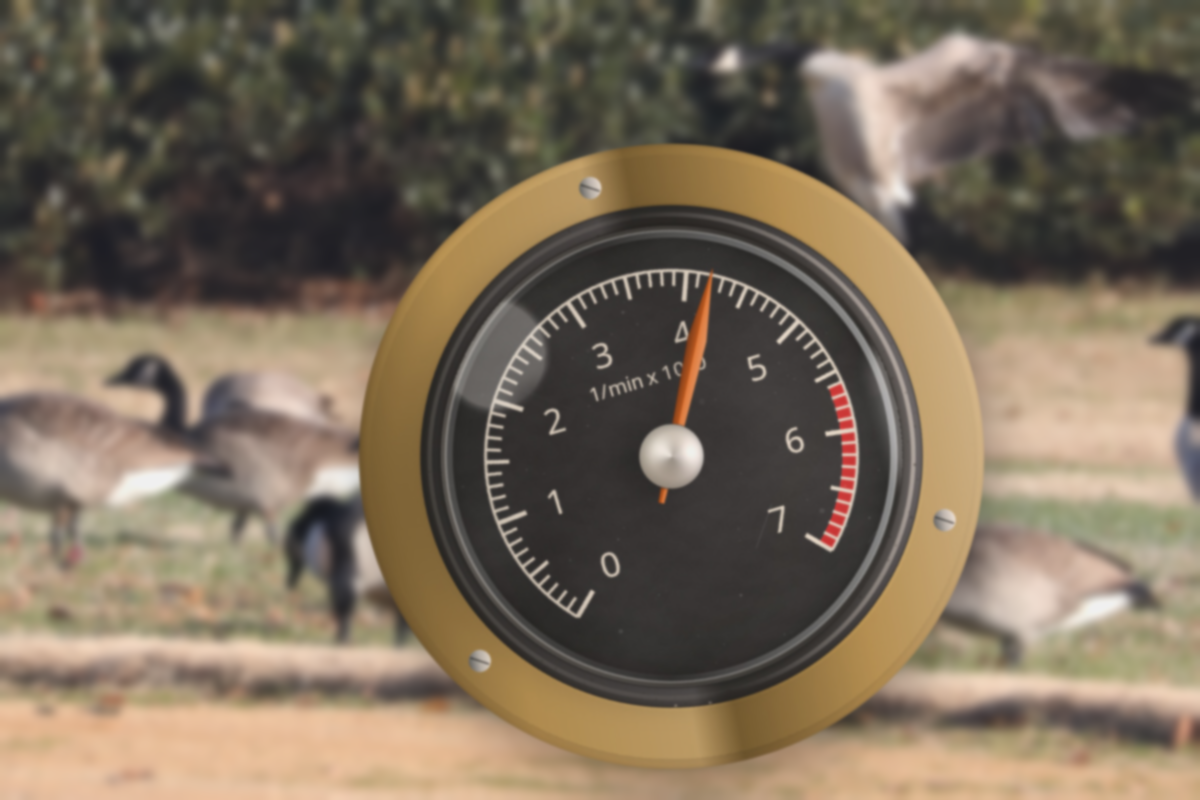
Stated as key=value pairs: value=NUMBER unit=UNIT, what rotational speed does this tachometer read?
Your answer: value=4200 unit=rpm
